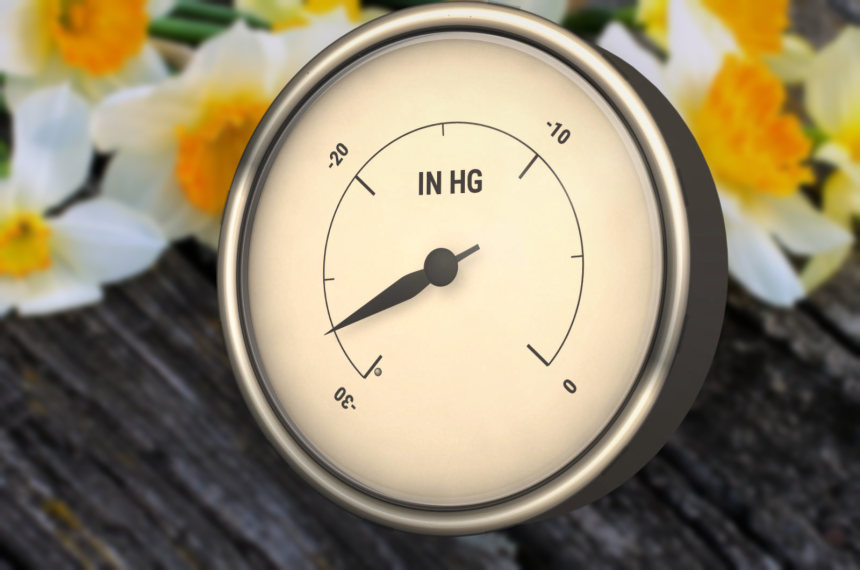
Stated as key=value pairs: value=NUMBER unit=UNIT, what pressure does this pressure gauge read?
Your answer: value=-27.5 unit=inHg
